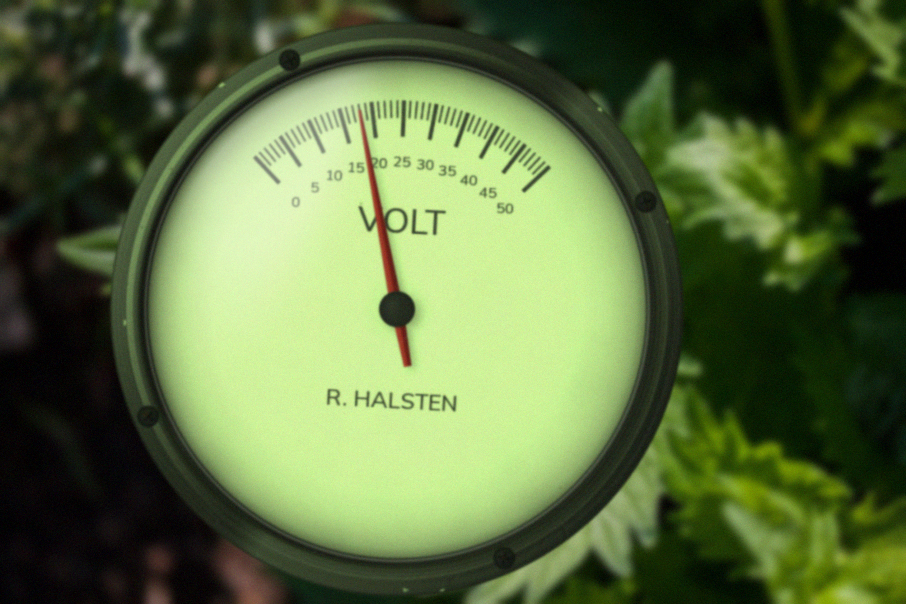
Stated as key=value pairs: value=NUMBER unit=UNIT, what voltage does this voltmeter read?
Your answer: value=18 unit=V
